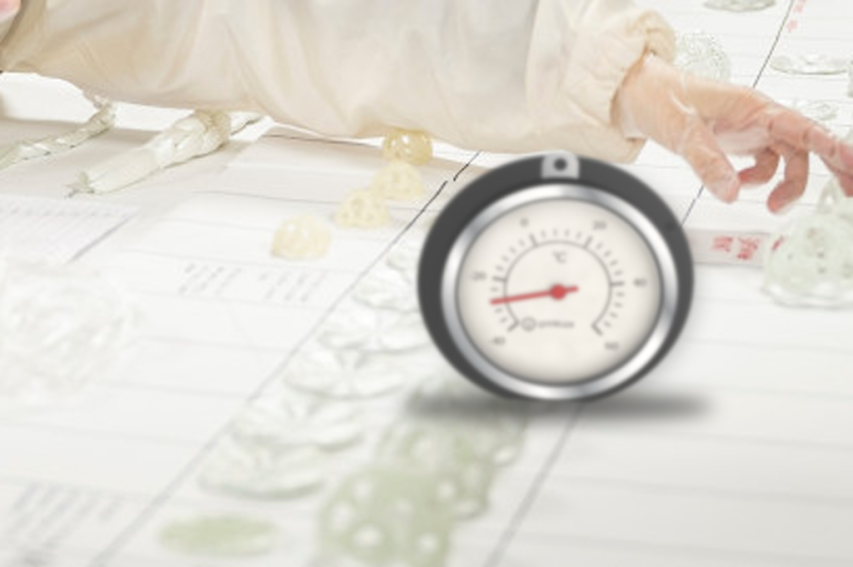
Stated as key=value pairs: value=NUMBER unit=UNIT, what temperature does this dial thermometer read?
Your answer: value=-28 unit=°C
